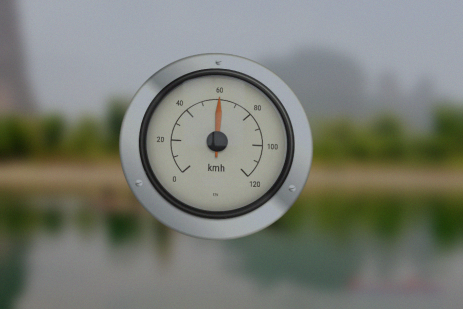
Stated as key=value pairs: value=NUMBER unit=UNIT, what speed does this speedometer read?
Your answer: value=60 unit=km/h
